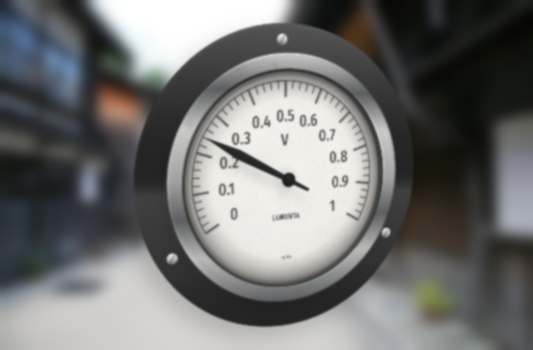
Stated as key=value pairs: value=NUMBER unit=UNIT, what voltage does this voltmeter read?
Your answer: value=0.24 unit=V
